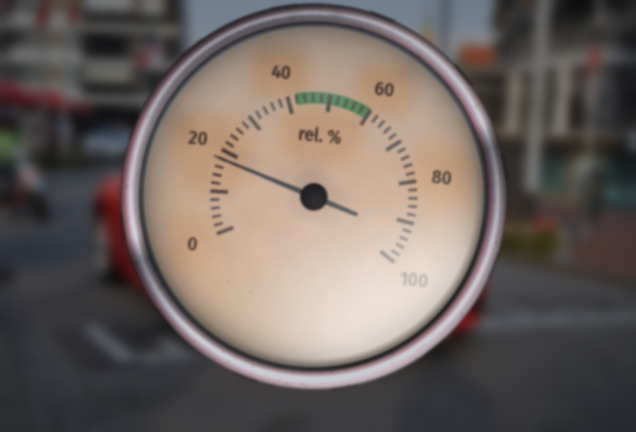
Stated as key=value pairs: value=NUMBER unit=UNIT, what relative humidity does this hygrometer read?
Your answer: value=18 unit=%
